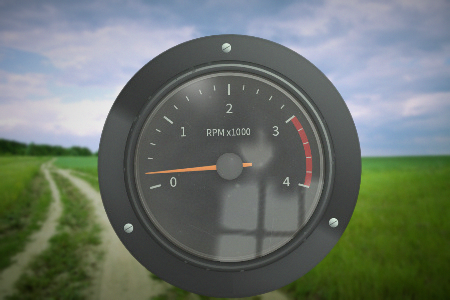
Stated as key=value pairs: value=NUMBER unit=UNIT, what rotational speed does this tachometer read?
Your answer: value=200 unit=rpm
